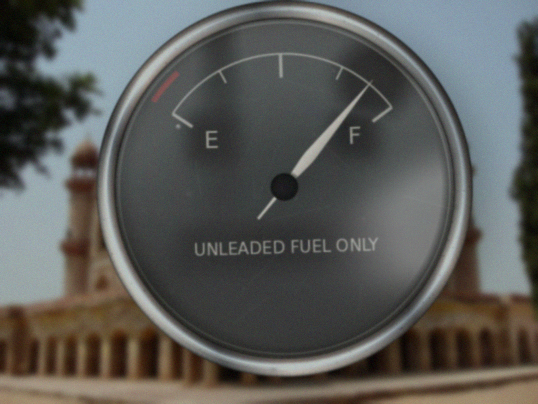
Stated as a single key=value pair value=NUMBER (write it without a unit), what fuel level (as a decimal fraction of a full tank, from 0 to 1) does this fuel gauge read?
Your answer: value=0.875
